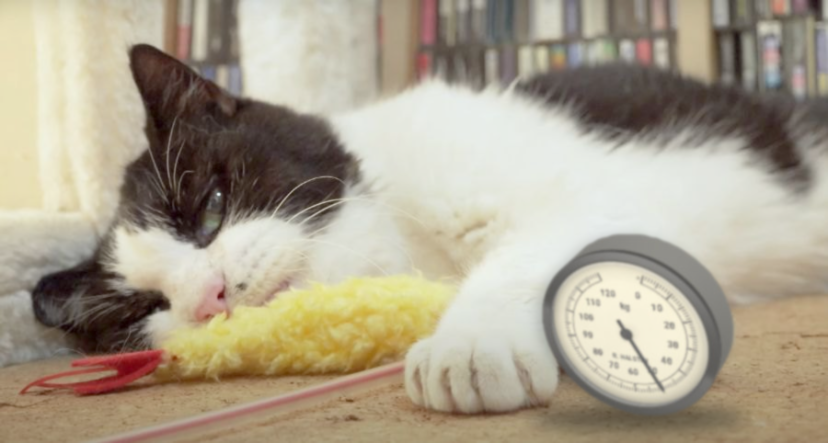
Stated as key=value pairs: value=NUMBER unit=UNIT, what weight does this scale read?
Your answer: value=50 unit=kg
